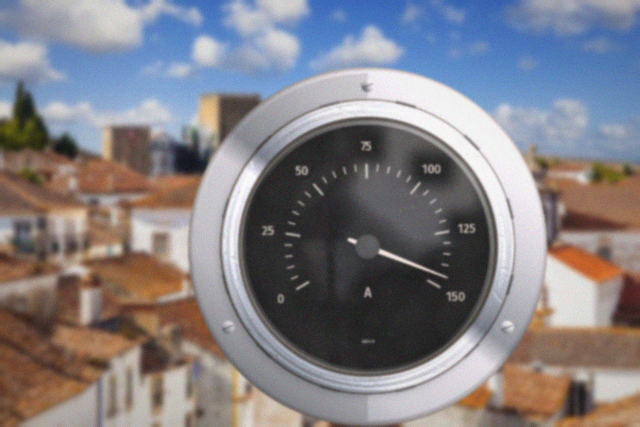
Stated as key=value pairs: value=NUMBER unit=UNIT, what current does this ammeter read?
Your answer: value=145 unit=A
